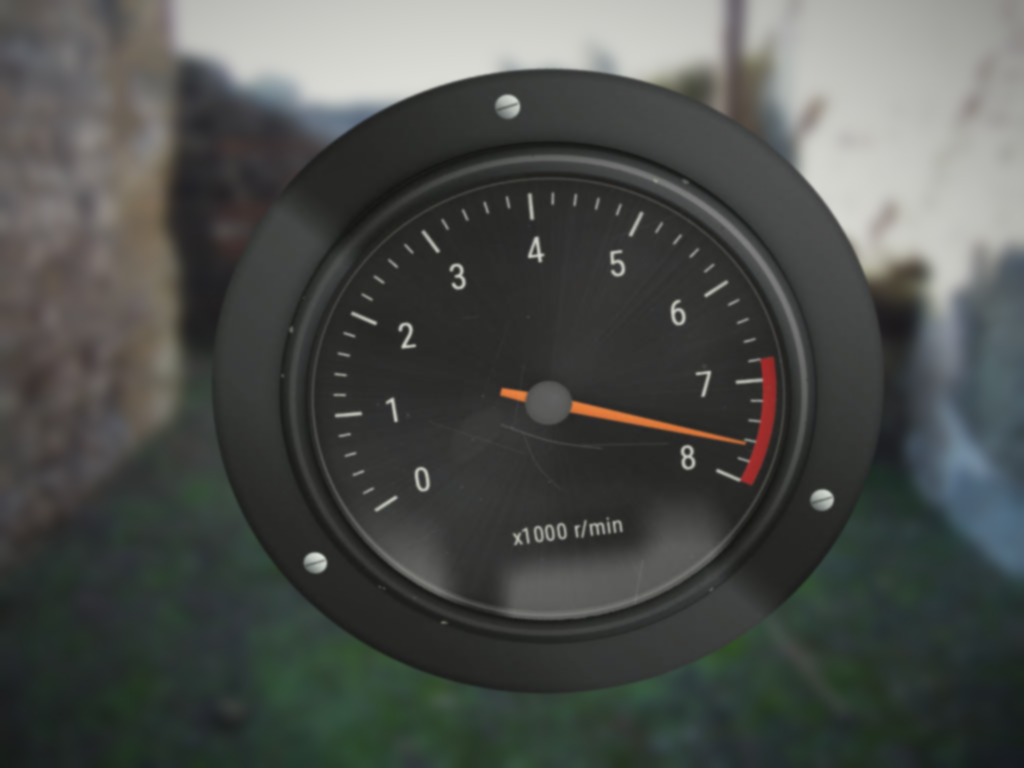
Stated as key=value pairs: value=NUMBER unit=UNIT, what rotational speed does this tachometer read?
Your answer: value=7600 unit=rpm
